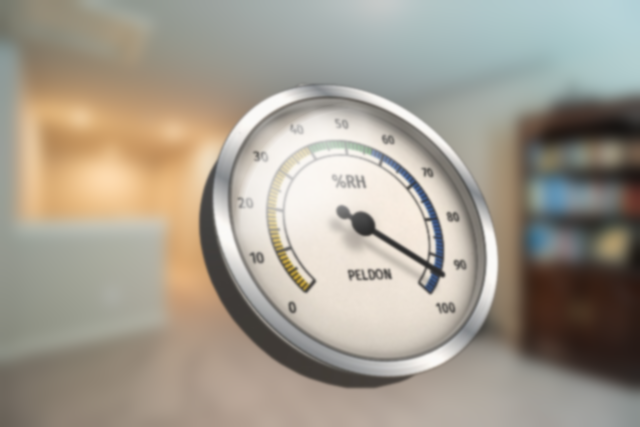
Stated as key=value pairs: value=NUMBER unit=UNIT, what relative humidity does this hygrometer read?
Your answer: value=95 unit=%
